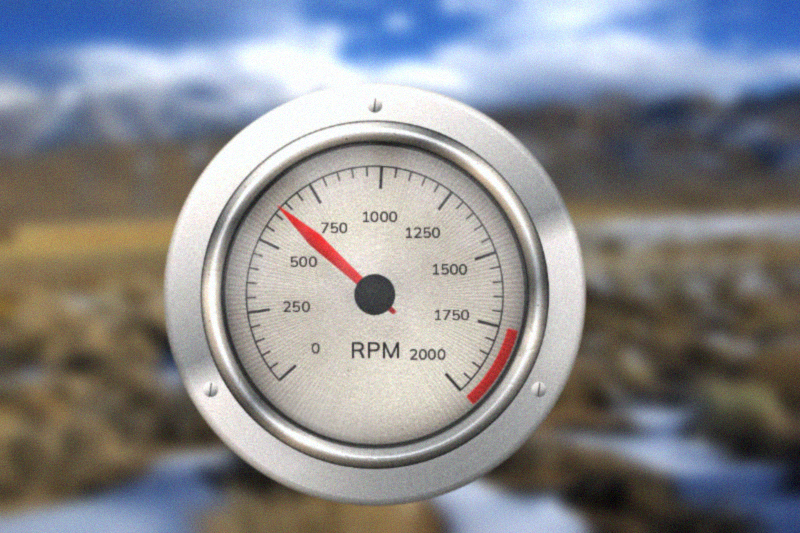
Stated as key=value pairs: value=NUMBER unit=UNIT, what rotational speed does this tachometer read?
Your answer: value=625 unit=rpm
